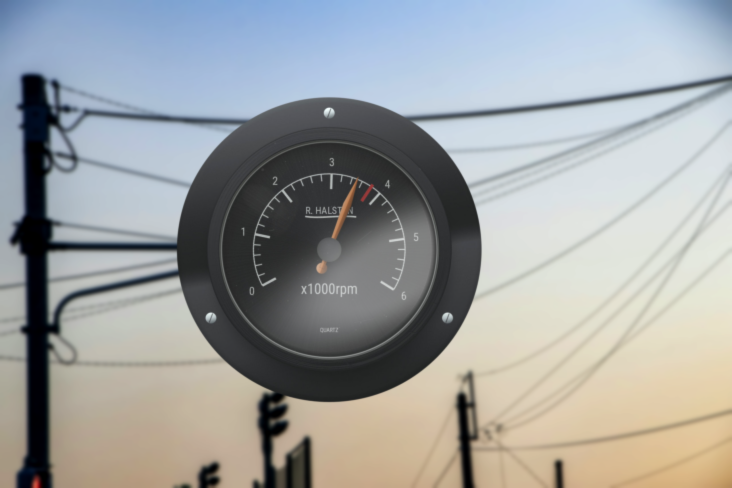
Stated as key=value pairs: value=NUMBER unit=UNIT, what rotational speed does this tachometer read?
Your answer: value=3500 unit=rpm
